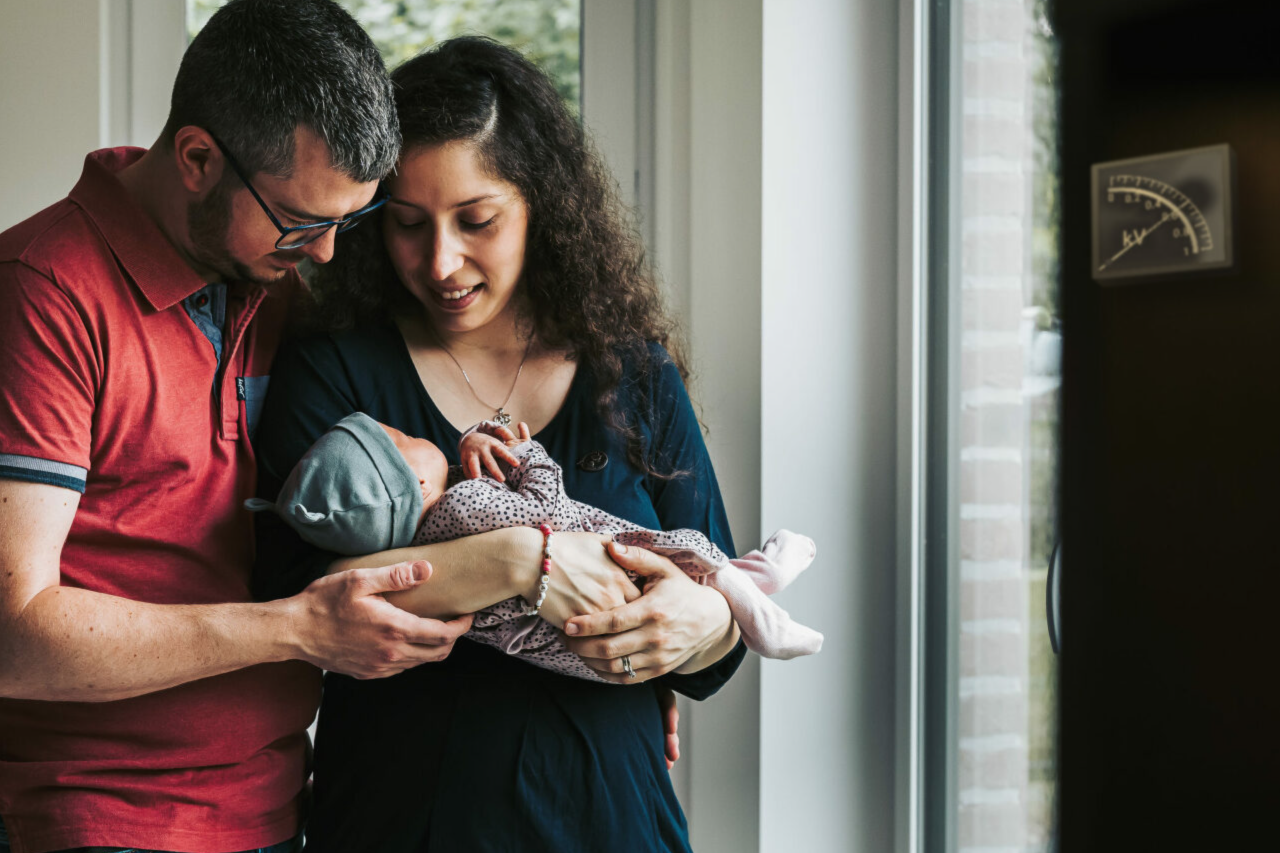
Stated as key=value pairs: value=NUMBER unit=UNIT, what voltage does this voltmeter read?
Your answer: value=0.6 unit=kV
